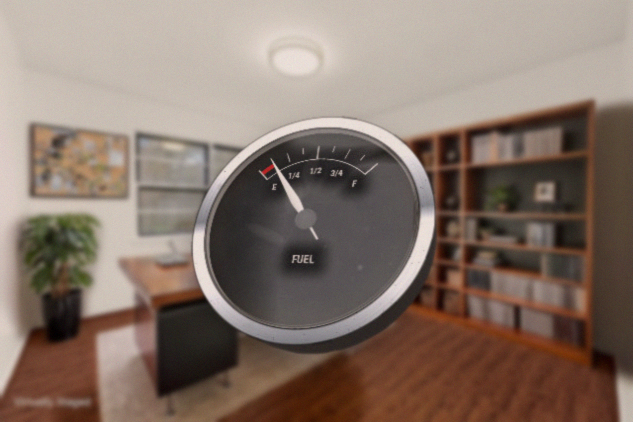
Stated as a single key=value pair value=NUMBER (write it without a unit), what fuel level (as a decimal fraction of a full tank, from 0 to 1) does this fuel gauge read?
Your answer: value=0.125
